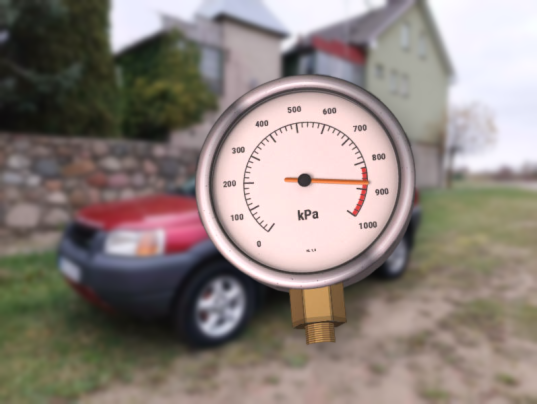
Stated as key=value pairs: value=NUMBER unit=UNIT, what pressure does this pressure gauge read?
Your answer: value=880 unit=kPa
